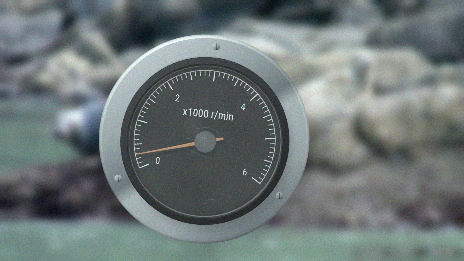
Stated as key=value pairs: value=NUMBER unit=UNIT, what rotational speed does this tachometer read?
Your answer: value=300 unit=rpm
